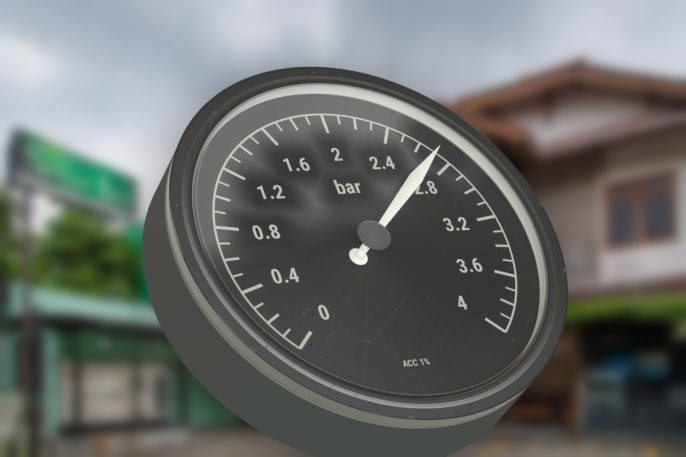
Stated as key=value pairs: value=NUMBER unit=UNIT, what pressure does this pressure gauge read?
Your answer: value=2.7 unit=bar
